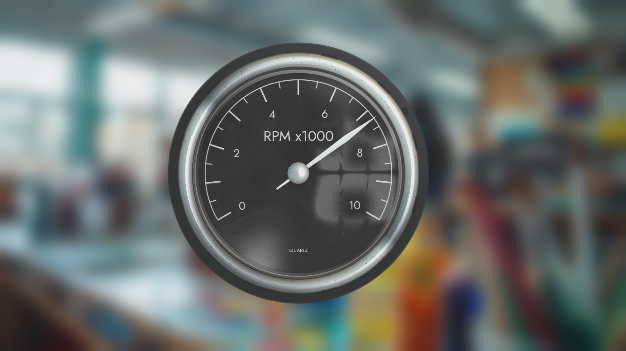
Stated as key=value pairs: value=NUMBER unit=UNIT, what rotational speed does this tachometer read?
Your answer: value=7250 unit=rpm
